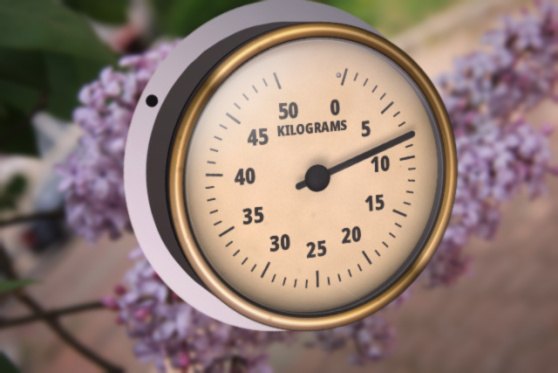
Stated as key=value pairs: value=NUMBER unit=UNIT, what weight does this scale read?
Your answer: value=8 unit=kg
